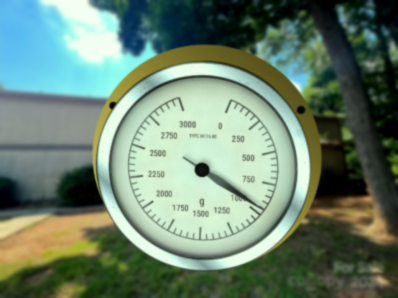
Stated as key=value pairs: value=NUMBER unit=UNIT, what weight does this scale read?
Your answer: value=950 unit=g
